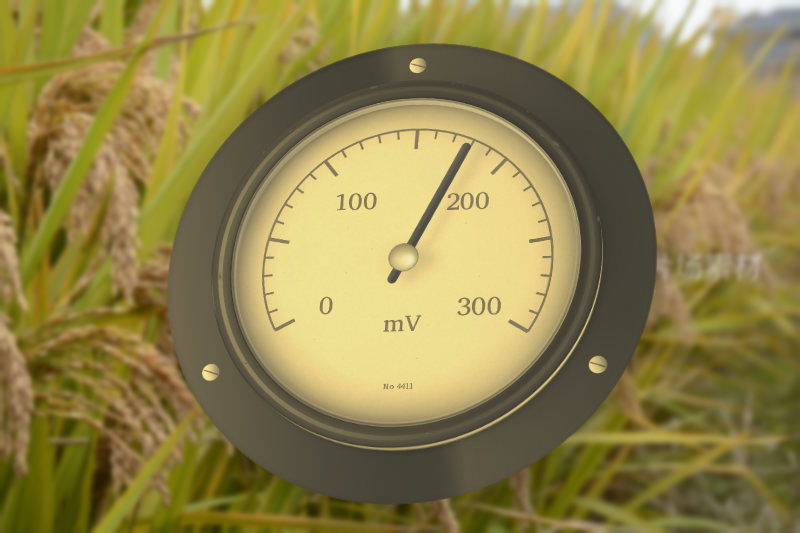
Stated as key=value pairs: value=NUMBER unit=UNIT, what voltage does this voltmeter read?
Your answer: value=180 unit=mV
